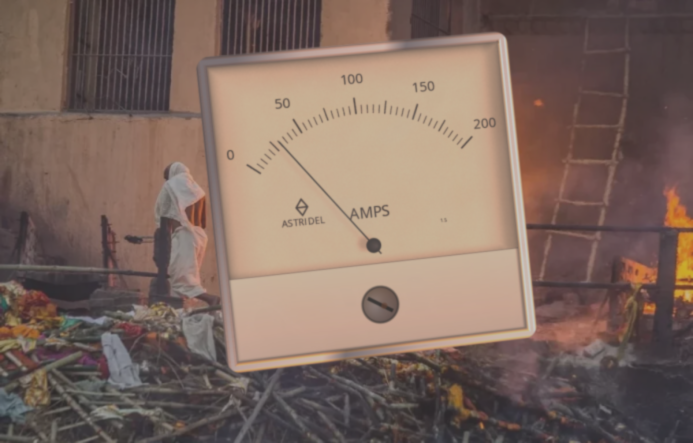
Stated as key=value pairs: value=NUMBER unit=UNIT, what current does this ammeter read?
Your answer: value=30 unit=A
